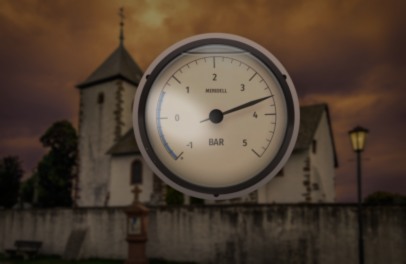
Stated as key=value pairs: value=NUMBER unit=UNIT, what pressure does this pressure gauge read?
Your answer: value=3.6 unit=bar
